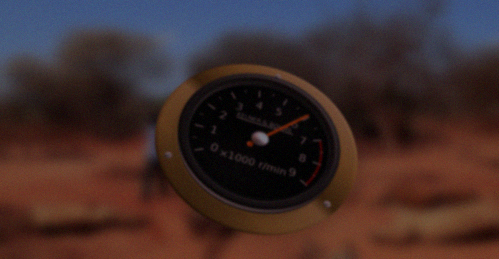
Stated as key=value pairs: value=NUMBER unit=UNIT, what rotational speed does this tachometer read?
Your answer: value=6000 unit=rpm
